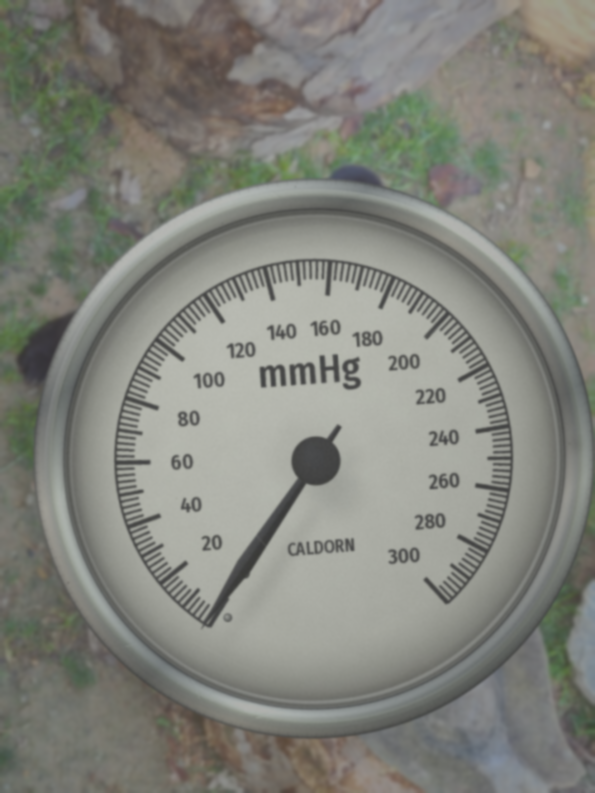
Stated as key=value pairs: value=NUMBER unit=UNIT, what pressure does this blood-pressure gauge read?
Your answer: value=2 unit=mmHg
